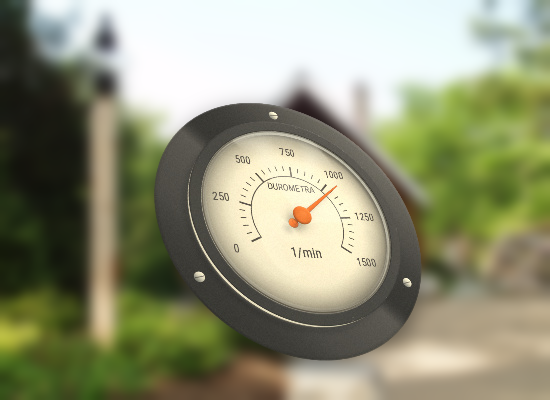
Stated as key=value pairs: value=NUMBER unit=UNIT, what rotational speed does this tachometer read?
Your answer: value=1050 unit=rpm
